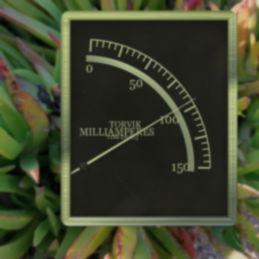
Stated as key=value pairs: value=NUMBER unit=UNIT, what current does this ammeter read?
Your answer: value=95 unit=mA
